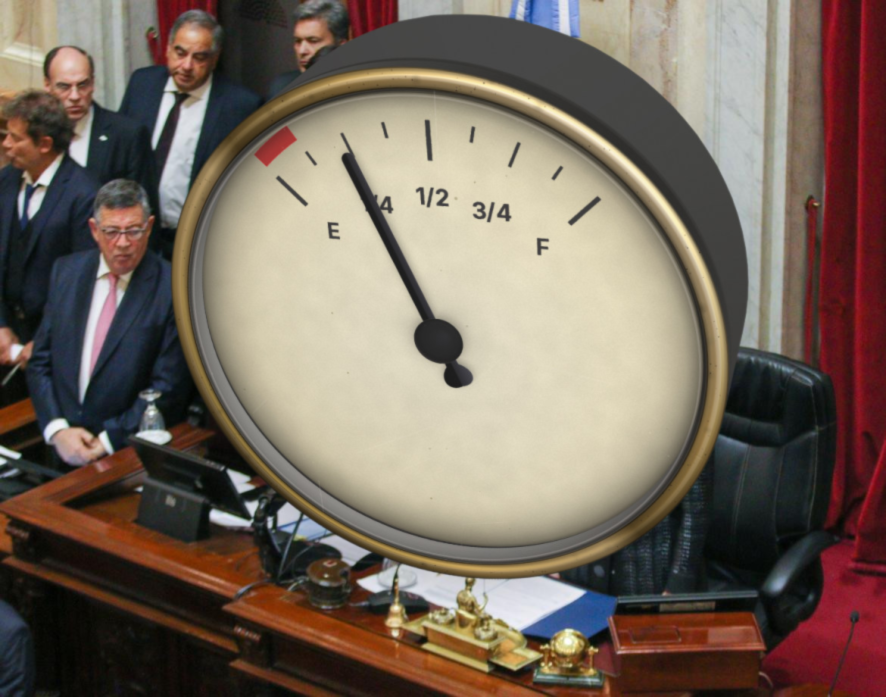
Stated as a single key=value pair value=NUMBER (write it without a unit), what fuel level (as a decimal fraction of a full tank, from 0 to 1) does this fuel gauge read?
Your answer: value=0.25
